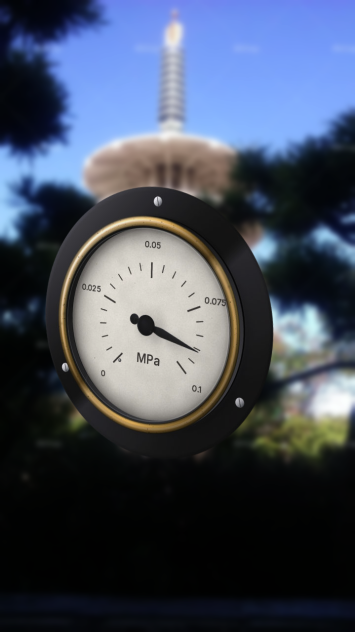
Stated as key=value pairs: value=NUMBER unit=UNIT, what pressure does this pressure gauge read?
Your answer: value=0.09 unit=MPa
